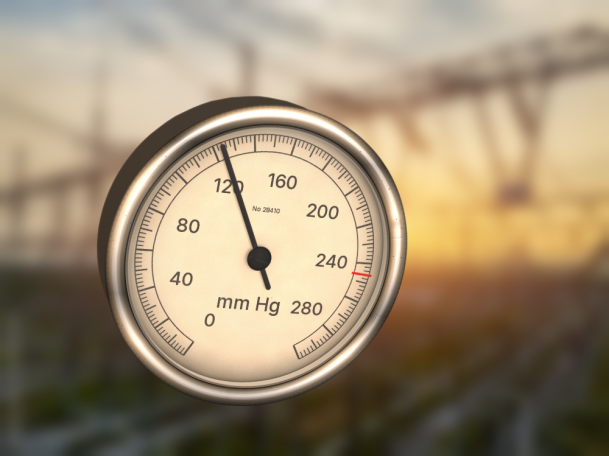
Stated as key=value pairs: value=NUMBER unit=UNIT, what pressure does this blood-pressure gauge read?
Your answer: value=124 unit=mmHg
